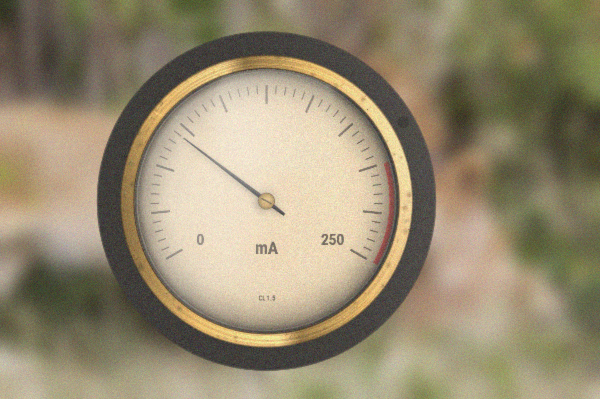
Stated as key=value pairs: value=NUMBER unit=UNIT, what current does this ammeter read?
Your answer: value=70 unit=mA
